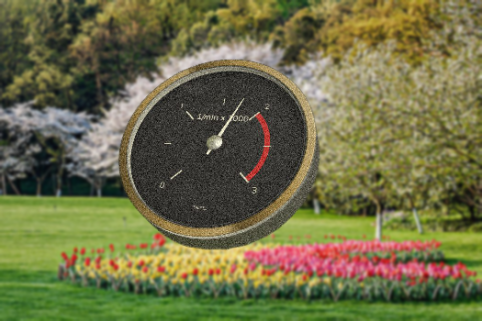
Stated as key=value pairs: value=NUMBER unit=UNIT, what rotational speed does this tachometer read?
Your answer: value=1750 unit=rpm
